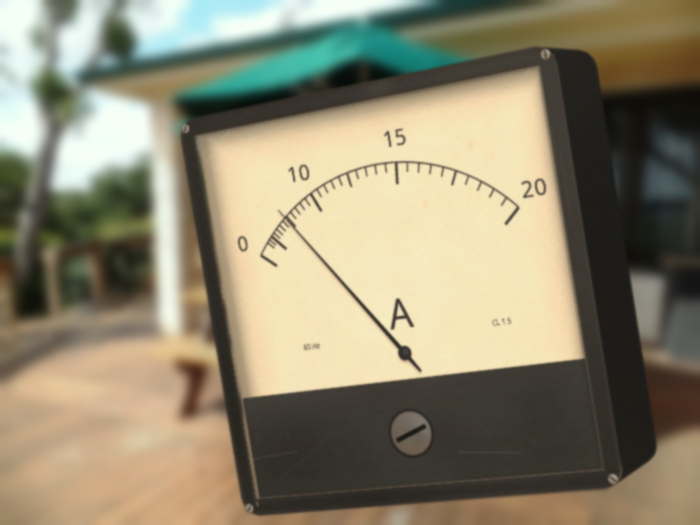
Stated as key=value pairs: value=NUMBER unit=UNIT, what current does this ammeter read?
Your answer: value=7.5 unit=A
